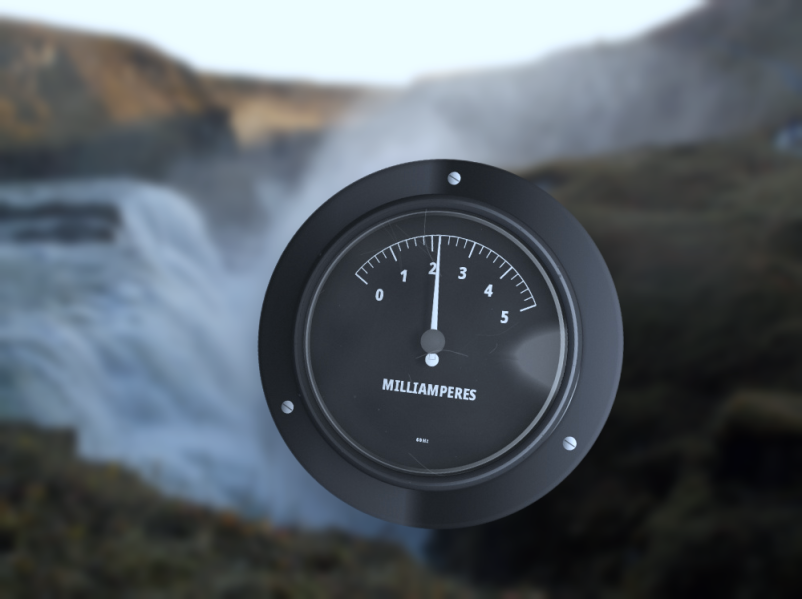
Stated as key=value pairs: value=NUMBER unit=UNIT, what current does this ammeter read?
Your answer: value=2.2 unit=mA
